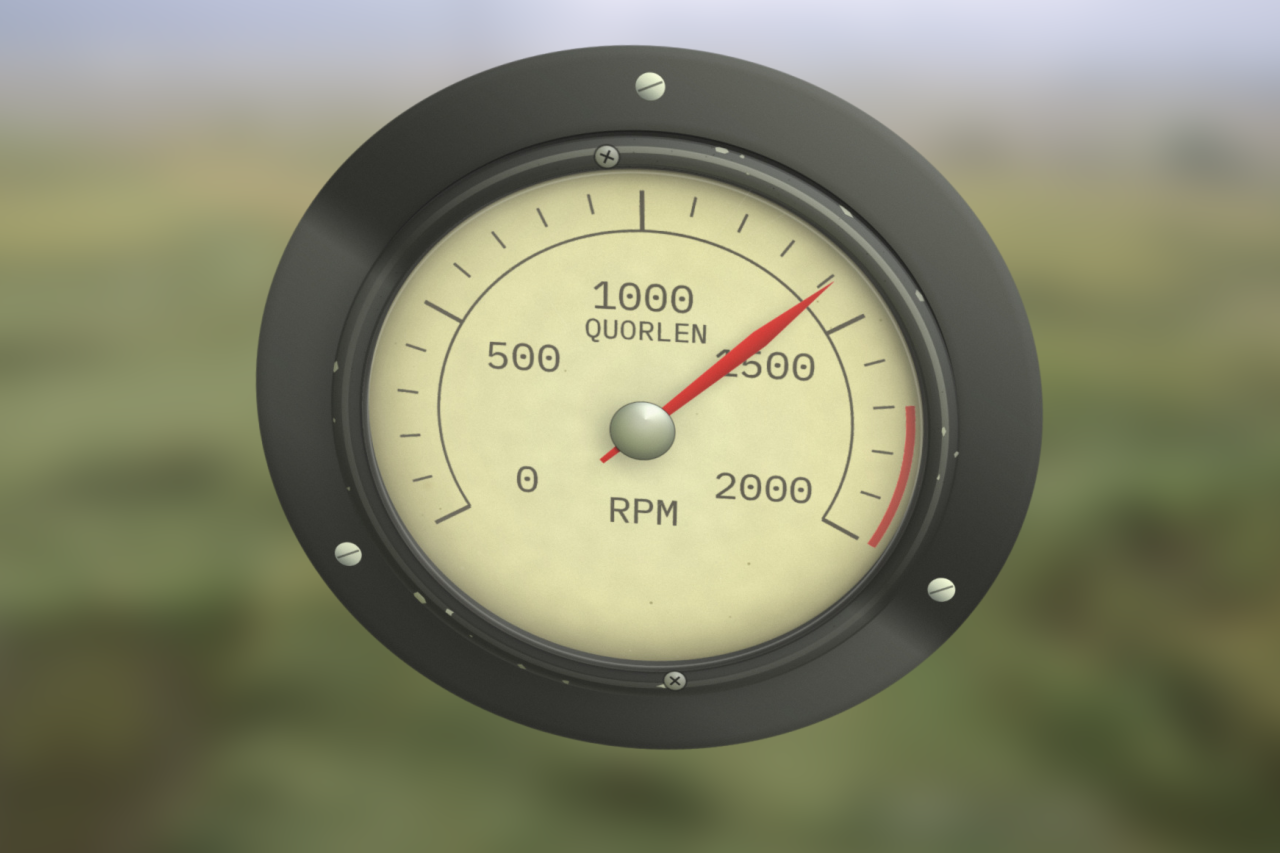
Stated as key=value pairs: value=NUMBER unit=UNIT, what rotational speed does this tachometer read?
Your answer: value=1400 unit=rpm
